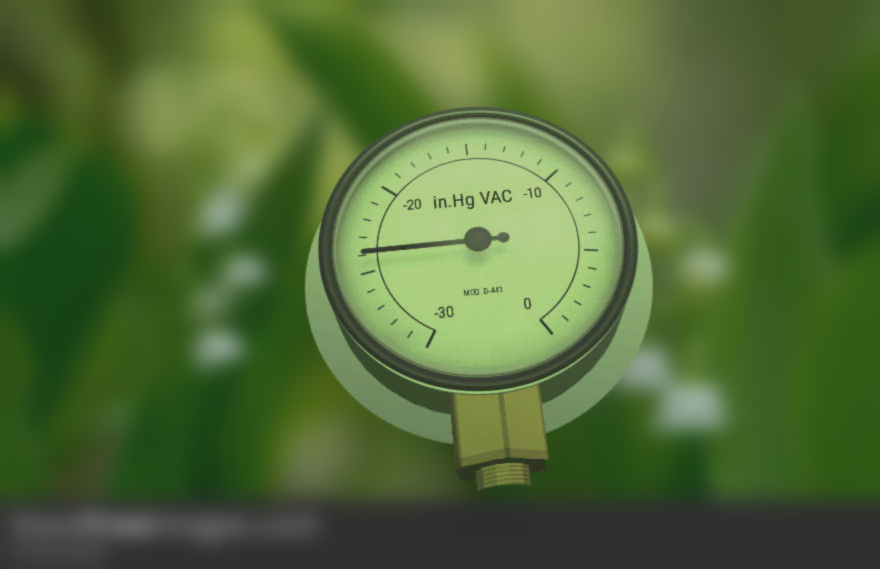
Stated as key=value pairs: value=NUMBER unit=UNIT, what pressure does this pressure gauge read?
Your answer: value=-24 unit=inHg
